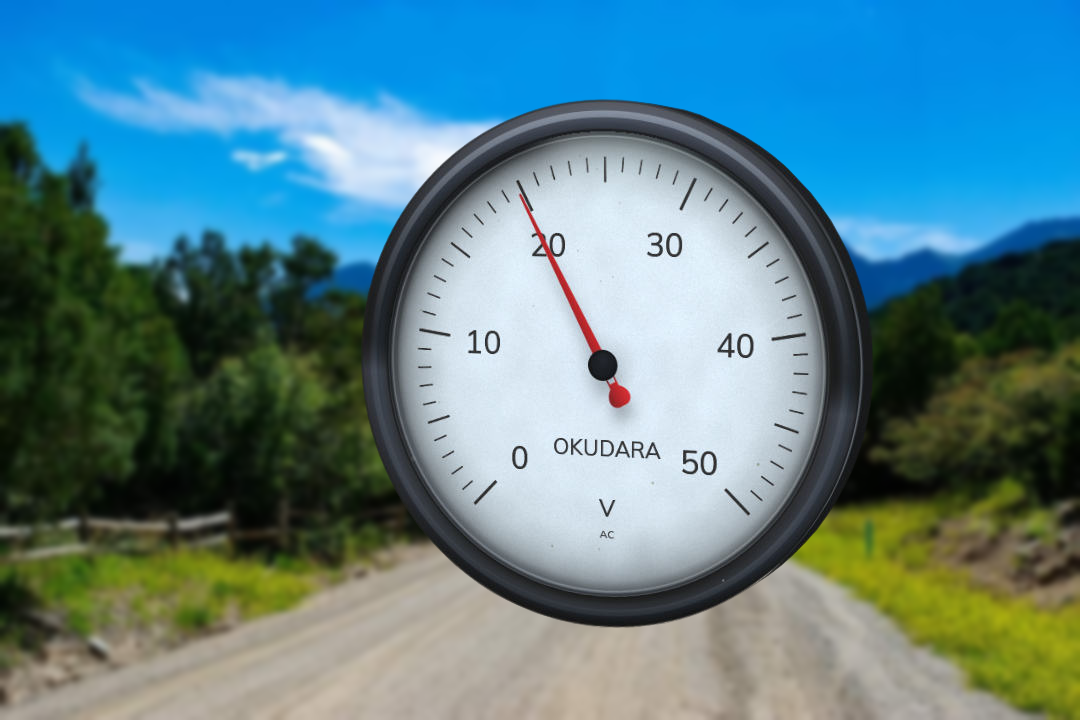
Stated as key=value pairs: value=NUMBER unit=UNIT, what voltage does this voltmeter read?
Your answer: value=20 unit=V
